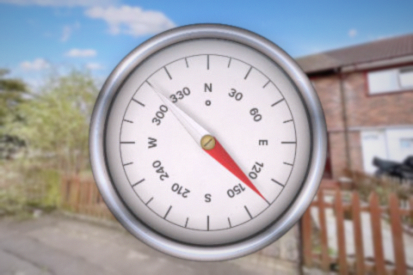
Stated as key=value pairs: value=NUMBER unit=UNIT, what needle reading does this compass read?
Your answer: value=135 unit=°
